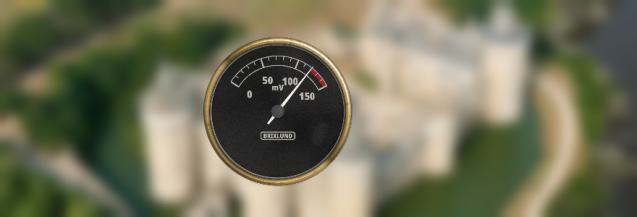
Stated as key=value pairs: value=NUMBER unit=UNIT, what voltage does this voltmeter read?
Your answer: value=120 unit=mV
